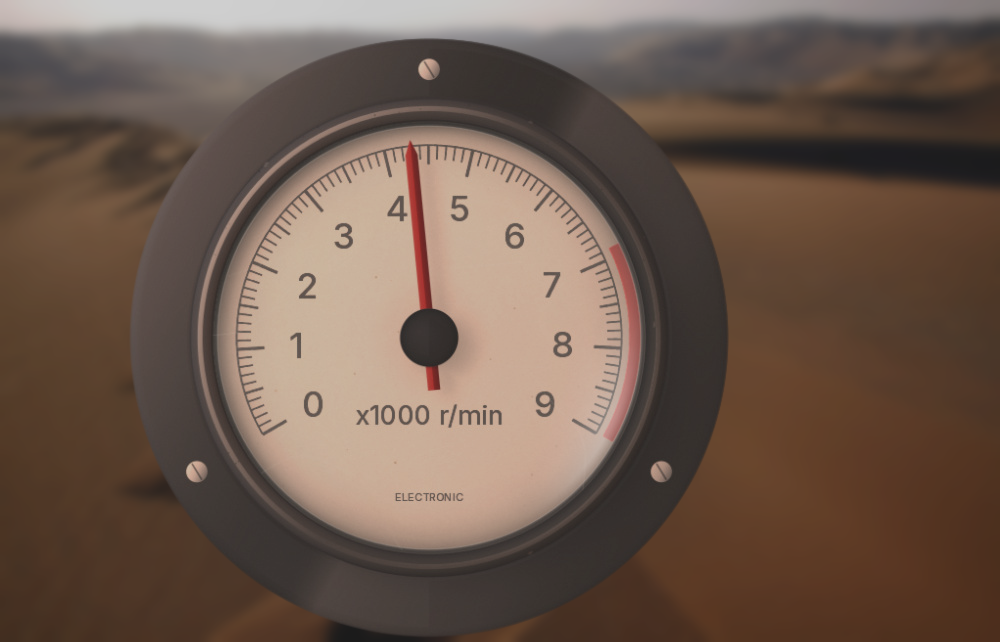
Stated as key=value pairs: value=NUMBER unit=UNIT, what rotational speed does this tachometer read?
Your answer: value=4300 unit=rpm
